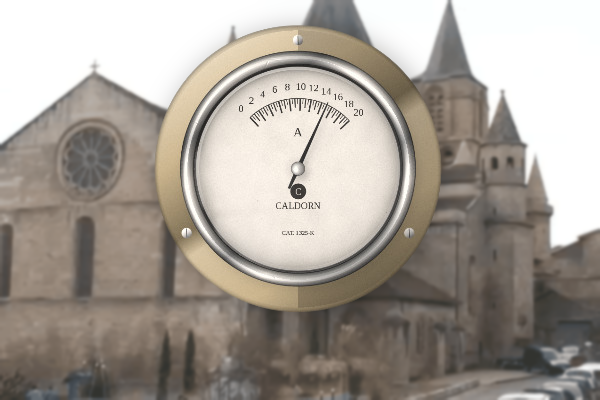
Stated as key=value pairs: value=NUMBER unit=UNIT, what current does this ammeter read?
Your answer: value=15 unit=A
